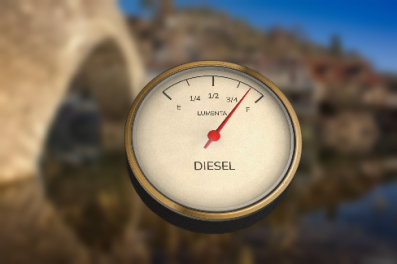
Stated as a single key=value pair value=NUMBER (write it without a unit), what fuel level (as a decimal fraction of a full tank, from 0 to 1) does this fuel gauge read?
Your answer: value=0.875
